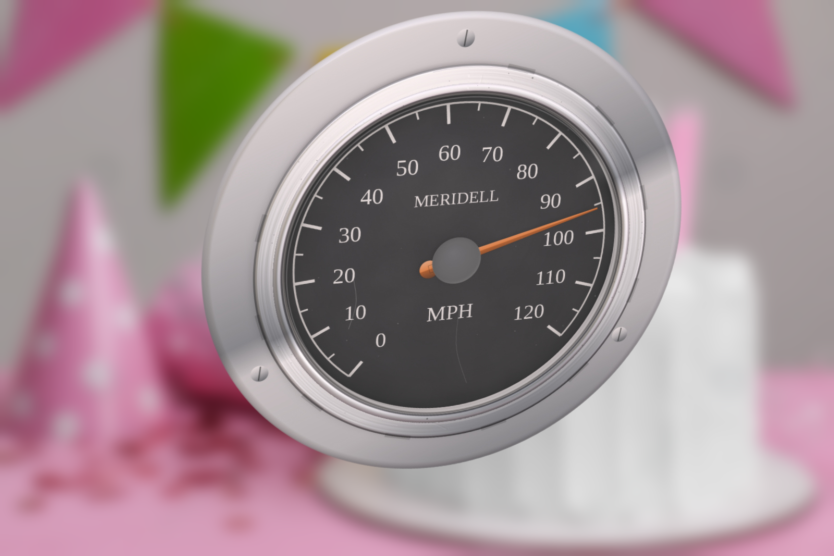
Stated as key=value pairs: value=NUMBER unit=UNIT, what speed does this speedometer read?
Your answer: value=95 unit=mph
